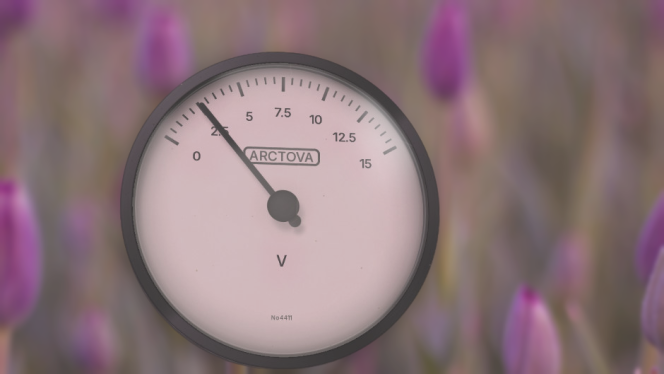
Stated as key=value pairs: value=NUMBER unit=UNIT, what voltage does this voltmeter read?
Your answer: value=2.5 unit=V
